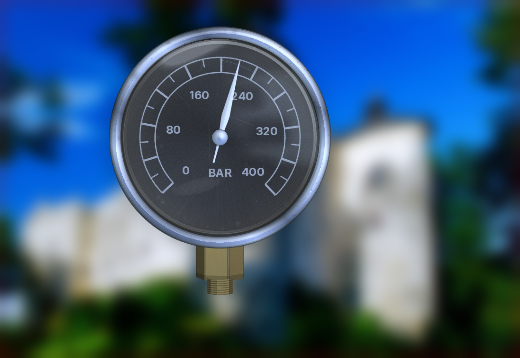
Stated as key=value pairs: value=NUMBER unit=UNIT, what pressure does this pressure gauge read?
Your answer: value=220 unit=bar
